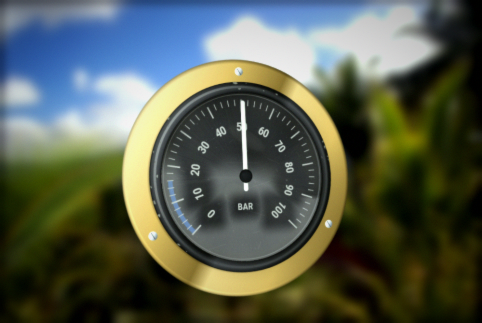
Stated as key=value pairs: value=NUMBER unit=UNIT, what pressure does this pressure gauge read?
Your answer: value=50 unit=bar
